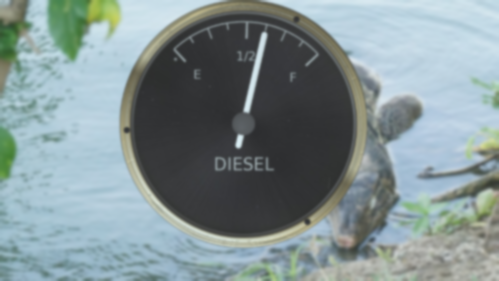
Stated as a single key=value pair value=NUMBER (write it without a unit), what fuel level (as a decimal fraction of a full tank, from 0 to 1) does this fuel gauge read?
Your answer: value=0.625
